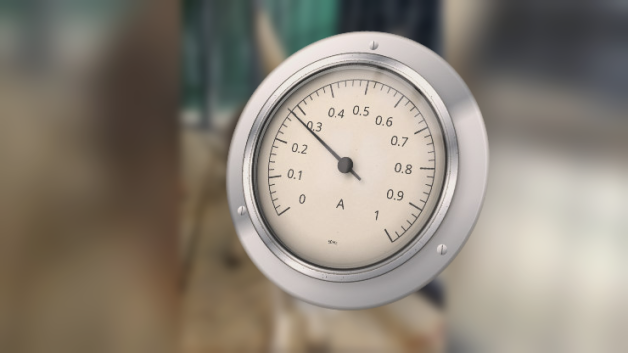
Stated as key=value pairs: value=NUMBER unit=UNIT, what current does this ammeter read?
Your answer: value=0.28 unit=A
